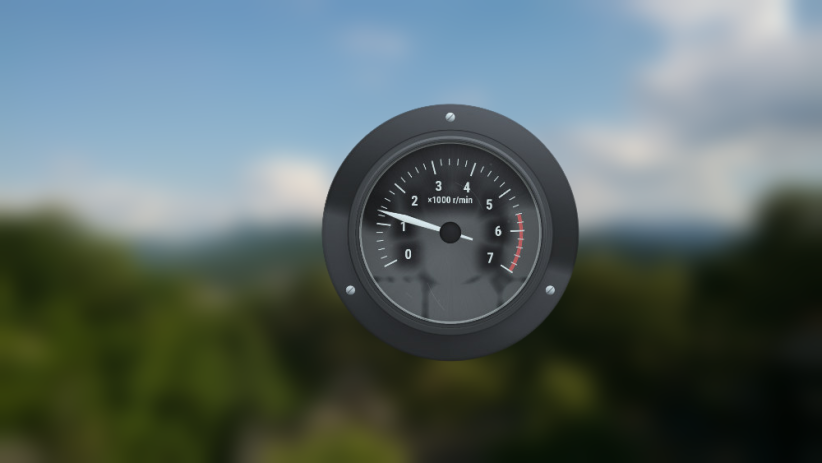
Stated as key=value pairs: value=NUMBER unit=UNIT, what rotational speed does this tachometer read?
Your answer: value=1300 unit=rpm
